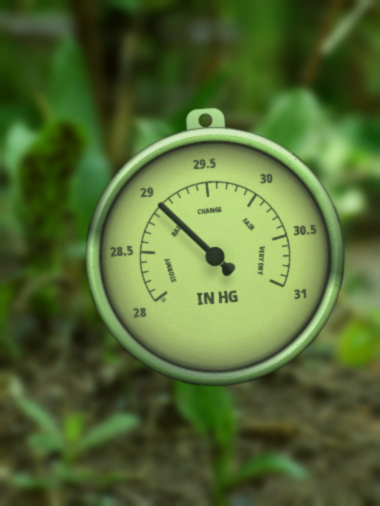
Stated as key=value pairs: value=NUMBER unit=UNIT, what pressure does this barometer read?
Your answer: value=29 unit=inHg
